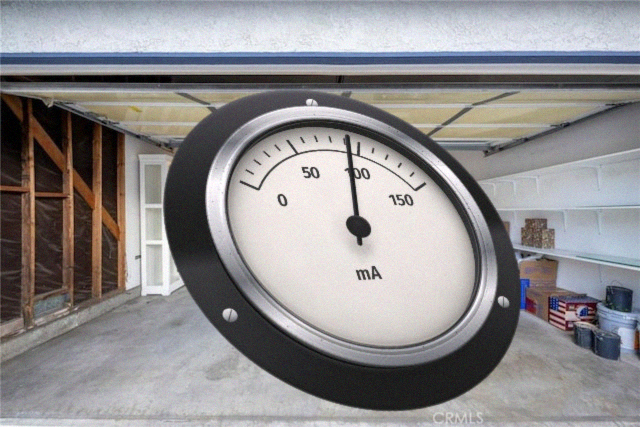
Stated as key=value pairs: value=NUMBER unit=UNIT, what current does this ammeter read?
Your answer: value=90 unit=mA
